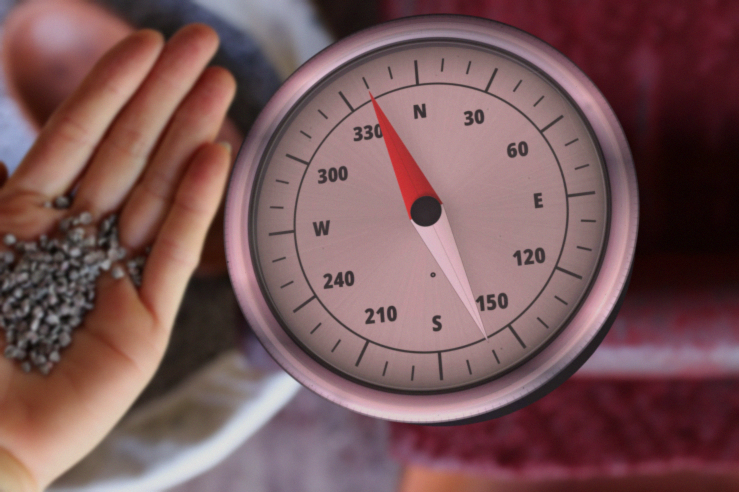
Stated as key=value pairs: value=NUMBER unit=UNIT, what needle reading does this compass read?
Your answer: value=340 unit=°
